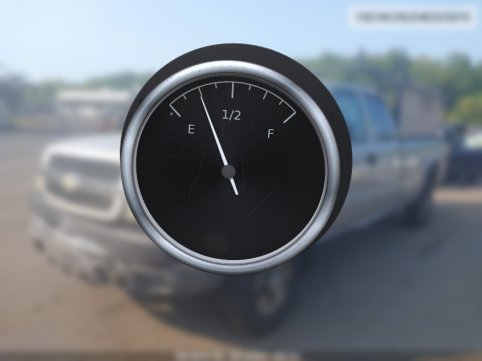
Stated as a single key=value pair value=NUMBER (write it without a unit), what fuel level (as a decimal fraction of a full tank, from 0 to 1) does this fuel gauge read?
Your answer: value=0.25
